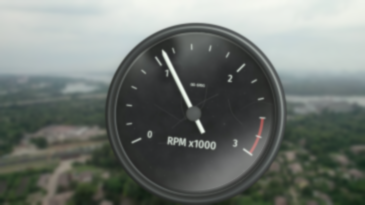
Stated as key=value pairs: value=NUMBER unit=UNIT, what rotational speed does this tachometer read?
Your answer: value=1100 unit=rpm
